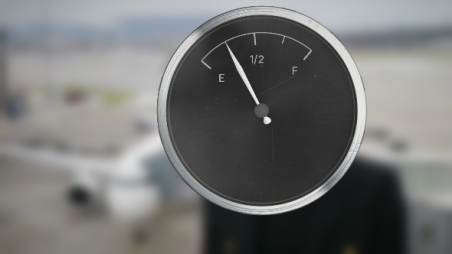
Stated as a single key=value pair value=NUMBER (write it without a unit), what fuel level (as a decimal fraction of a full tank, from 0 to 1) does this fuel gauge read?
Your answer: value=0.25
